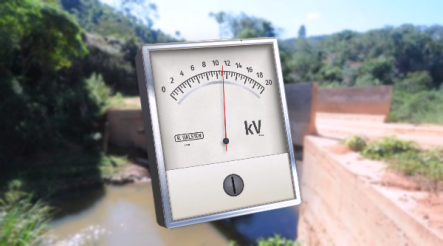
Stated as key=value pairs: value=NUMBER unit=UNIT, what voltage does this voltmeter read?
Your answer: value=11 unit=kV
